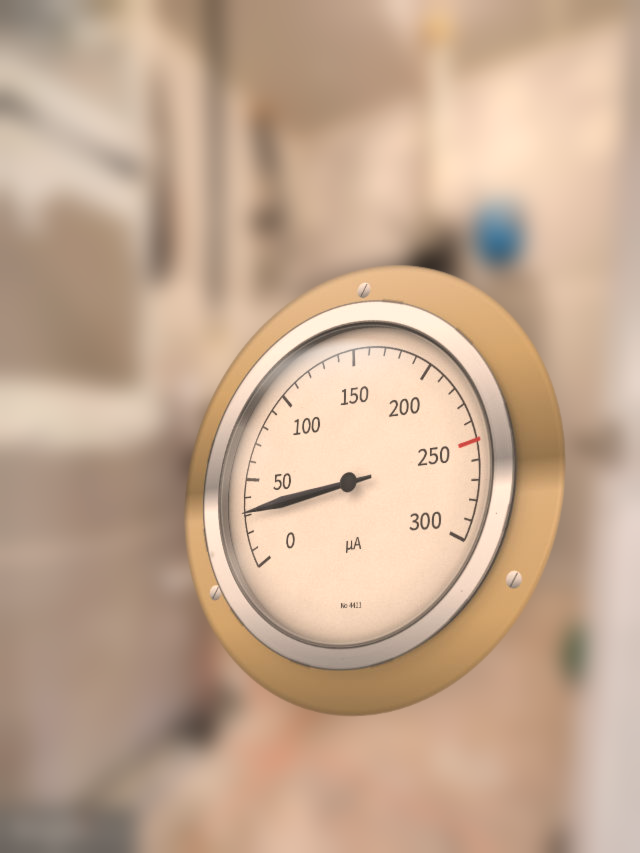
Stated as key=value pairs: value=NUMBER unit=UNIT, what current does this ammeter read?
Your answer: value=30 unit=µA
